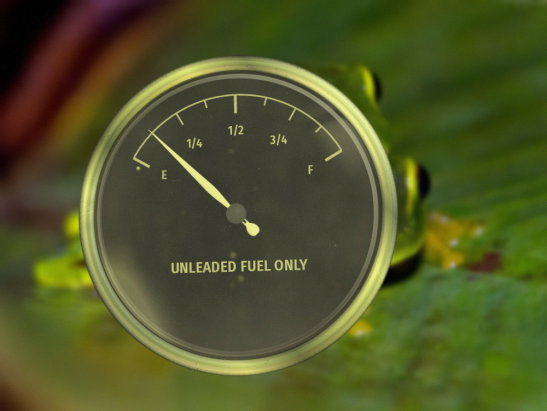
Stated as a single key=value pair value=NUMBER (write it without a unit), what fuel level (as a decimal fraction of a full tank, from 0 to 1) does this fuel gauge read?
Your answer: value=0.125
